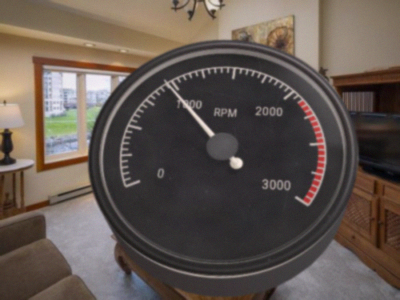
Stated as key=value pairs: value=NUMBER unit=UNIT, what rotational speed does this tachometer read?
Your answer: value=950 unit=rpm
